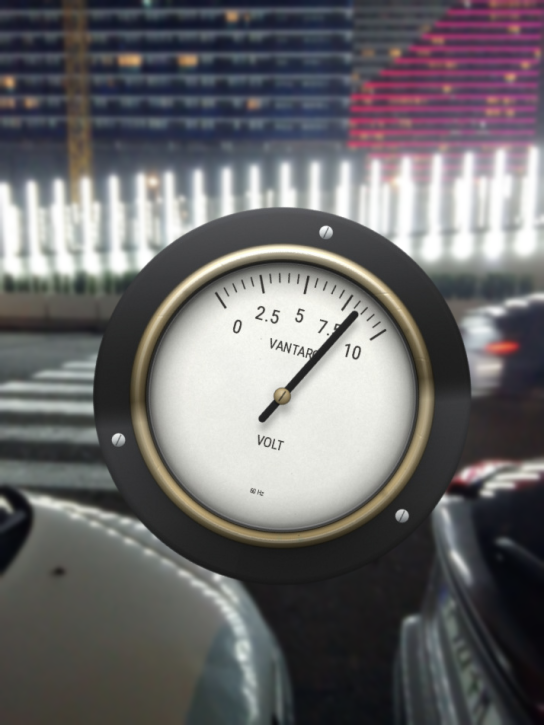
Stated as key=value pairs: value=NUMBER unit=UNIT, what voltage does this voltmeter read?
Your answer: value=8.25 unit=V
